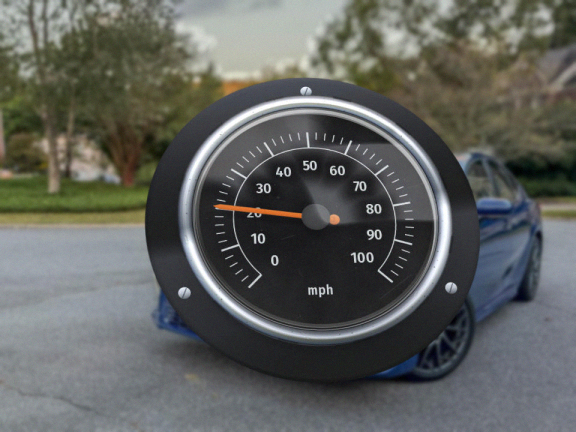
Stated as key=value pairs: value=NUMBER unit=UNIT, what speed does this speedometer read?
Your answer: value=20 unit=mph
